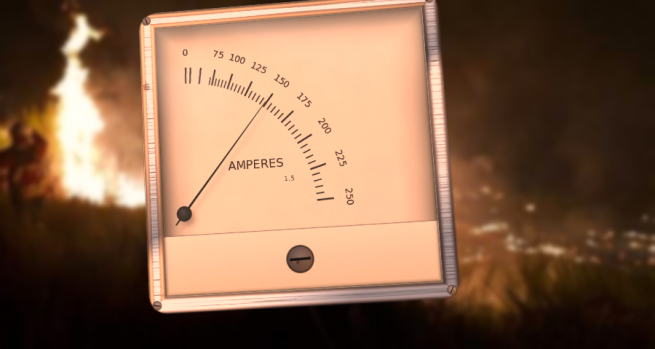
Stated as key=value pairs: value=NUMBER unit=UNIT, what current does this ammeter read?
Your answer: value=150 unit=A
